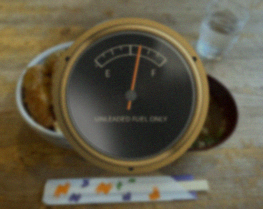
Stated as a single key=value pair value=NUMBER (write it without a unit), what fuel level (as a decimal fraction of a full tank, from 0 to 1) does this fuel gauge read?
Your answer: value=0.625
